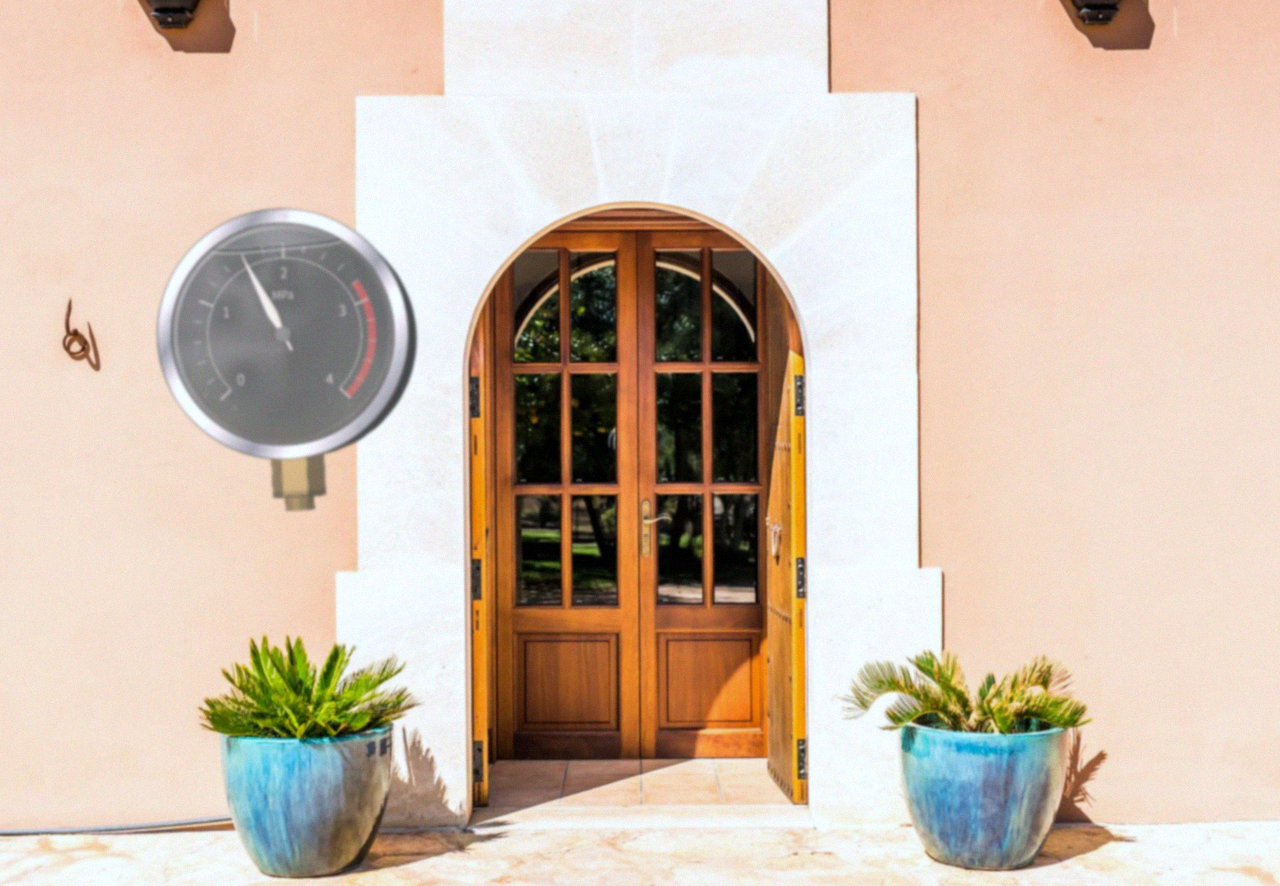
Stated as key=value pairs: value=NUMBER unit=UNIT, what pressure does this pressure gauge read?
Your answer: value=1.6 unit=MPa
